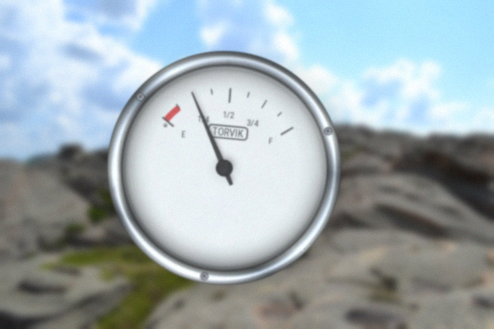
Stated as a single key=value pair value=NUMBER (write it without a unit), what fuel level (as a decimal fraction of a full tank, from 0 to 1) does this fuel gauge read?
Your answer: value=0.25
